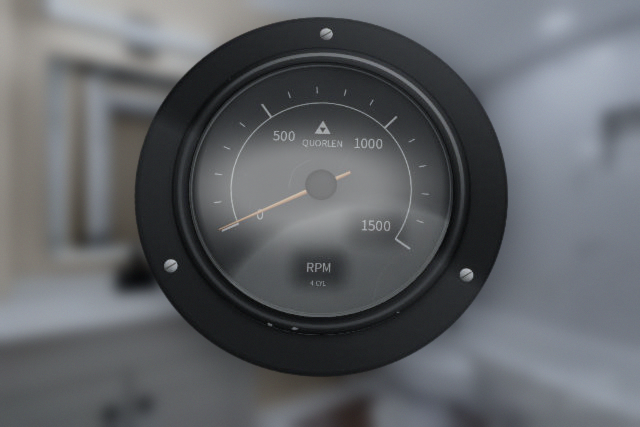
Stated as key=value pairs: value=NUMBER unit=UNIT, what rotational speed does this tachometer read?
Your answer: value=0 unit=rpm
